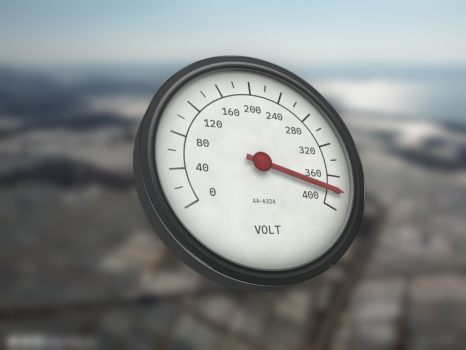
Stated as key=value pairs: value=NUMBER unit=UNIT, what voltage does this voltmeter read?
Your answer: value=380 unit=V
